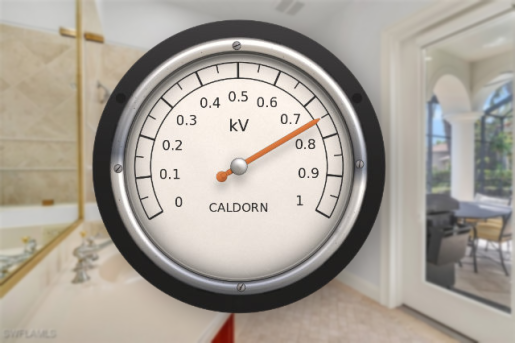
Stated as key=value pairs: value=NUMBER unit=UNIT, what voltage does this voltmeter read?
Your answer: value=0.75 unit=kV
